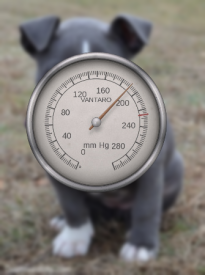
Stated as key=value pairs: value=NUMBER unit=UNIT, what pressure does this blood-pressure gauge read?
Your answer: value=190 unit=mmHg
